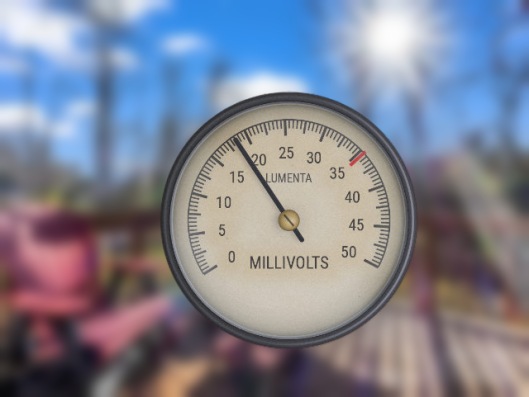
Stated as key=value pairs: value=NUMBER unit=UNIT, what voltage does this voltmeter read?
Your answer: value=18.5 unit=mV
